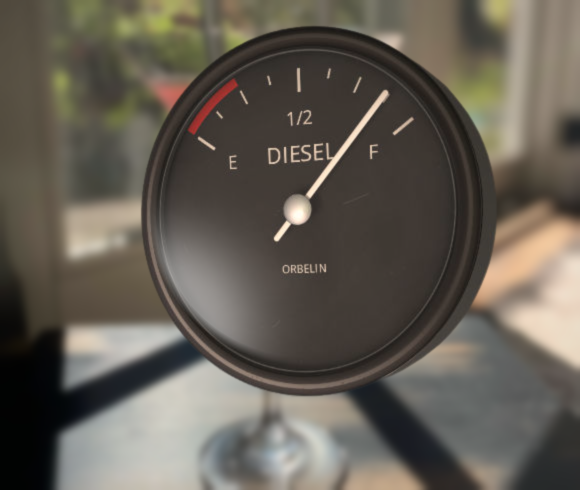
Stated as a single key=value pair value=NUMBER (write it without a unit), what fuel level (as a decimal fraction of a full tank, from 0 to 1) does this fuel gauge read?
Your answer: value=0.875
